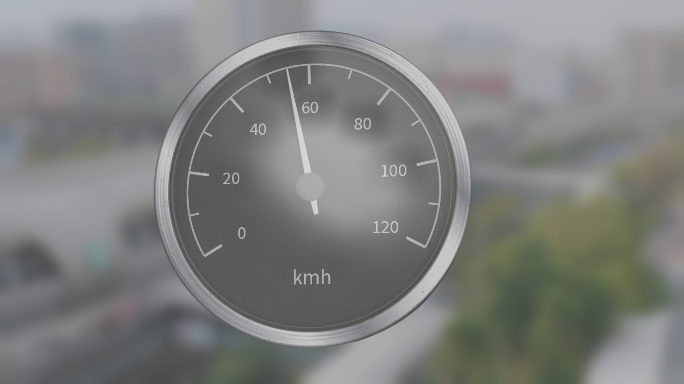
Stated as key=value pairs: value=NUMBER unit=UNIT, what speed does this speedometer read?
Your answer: value=55 unit=km/h
